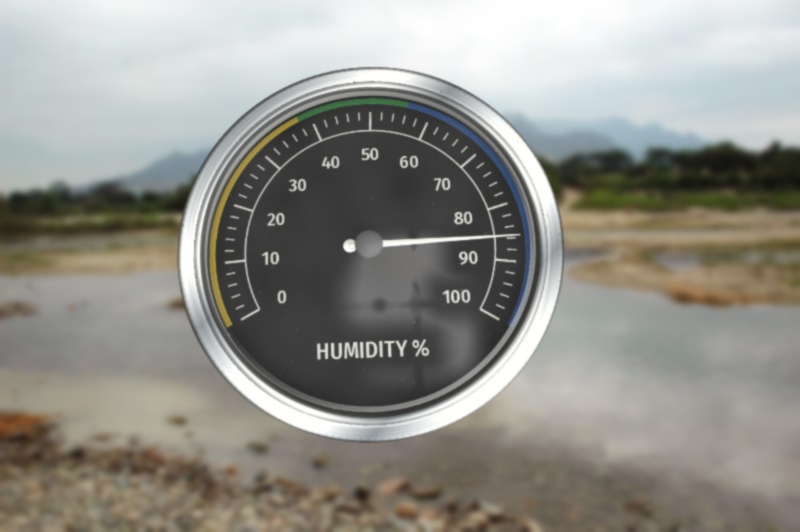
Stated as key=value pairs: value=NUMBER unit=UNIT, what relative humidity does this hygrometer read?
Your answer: value=86 unit=%
